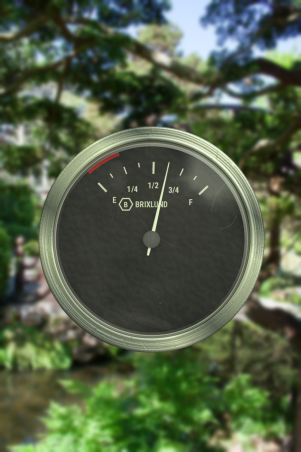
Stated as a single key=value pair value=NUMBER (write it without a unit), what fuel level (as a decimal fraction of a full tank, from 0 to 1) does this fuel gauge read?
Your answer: value=0.625
